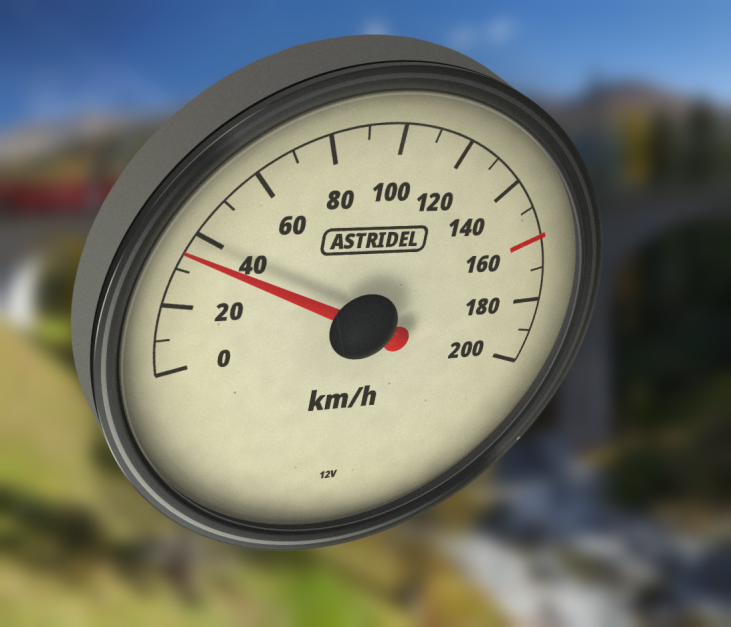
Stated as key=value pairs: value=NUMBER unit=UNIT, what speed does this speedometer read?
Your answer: value=35 unit=km/h
